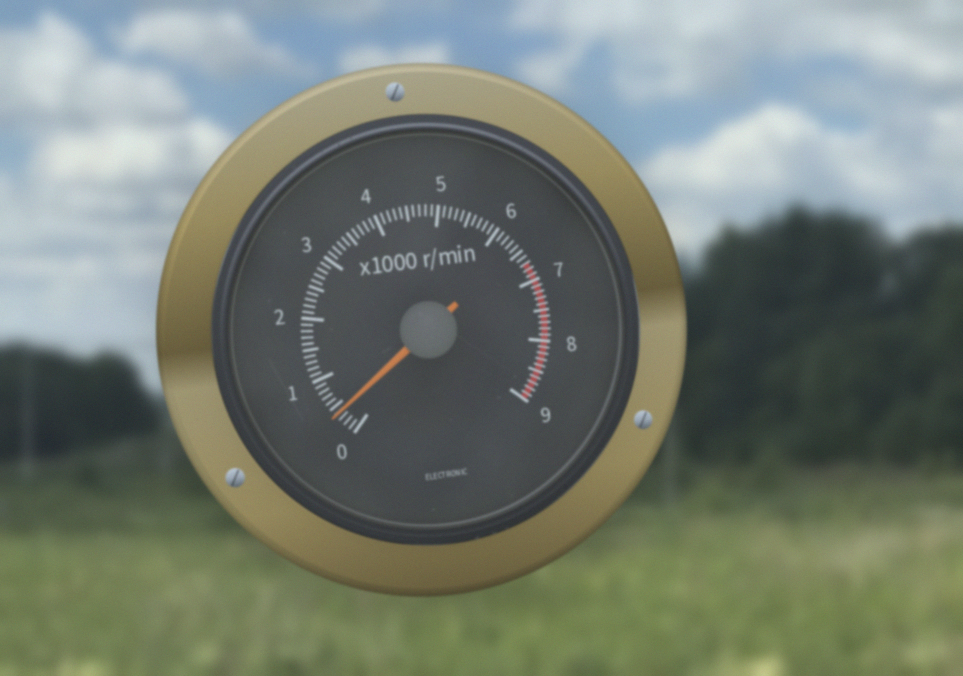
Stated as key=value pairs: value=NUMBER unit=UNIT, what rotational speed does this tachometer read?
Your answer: value=400 unit=rpm
